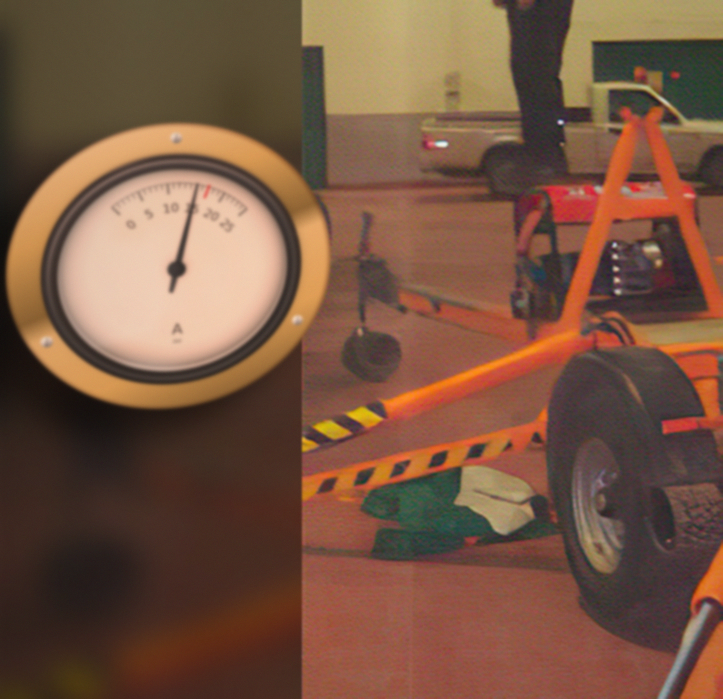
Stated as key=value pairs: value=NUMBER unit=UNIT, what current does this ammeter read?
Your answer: value=15 unit=A
